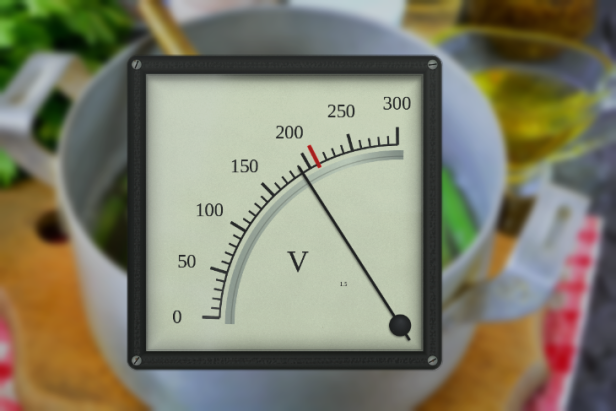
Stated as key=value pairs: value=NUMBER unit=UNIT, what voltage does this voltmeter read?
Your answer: value=190 unit=V
